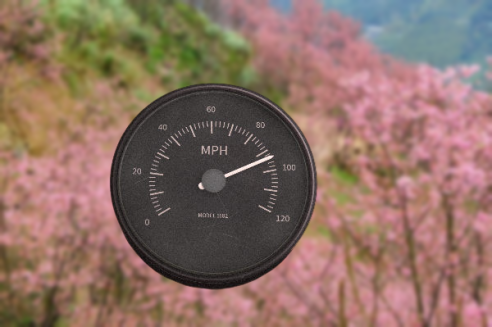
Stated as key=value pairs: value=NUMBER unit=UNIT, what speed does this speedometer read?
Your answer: value=94 unit=mph
